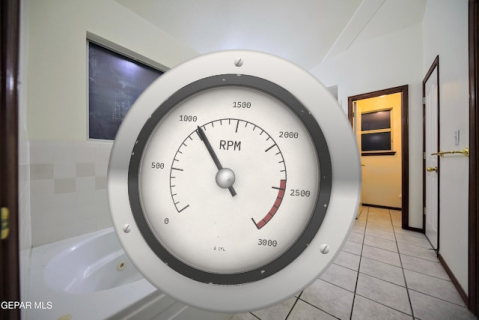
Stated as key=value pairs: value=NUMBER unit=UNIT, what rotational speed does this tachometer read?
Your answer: value=1050 unit=rpm
